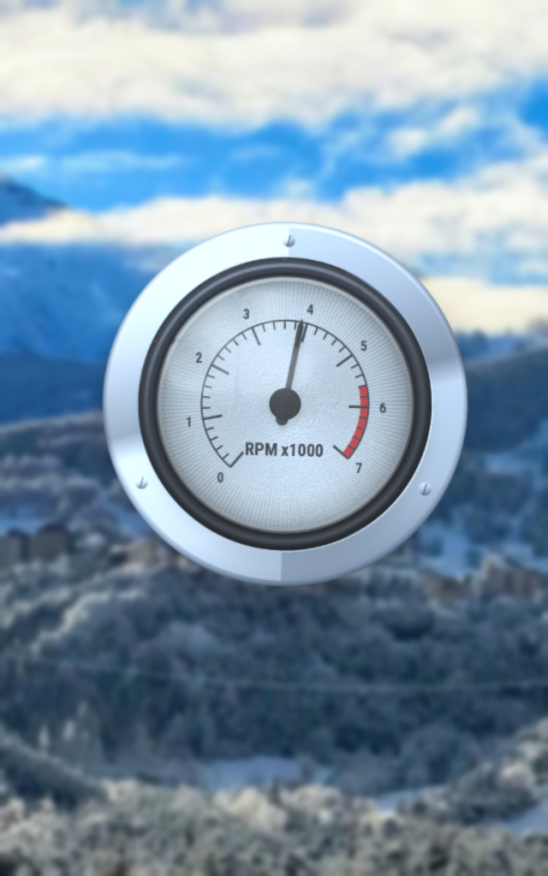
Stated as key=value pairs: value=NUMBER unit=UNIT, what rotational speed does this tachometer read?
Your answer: value=3900 unit=rpm
